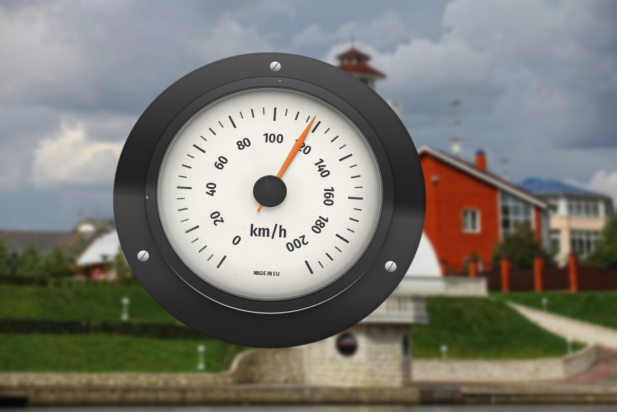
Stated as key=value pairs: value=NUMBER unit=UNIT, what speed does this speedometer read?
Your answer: value=117.5 unit=km/h
